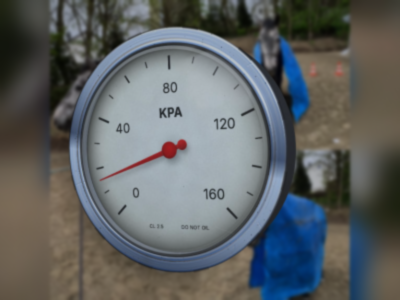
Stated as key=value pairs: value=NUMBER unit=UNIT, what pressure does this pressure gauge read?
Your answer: value=15 unit=kPa
